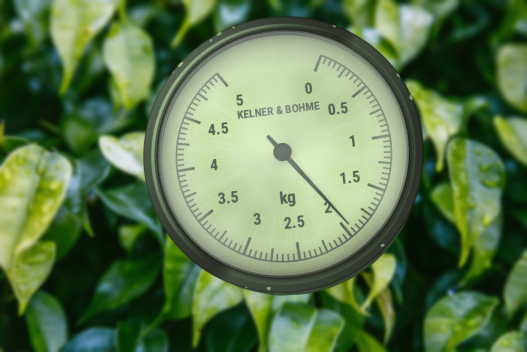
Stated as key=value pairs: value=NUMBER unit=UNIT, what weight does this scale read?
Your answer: value=1.95 unit=kg
